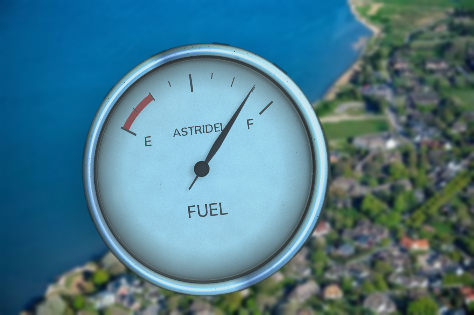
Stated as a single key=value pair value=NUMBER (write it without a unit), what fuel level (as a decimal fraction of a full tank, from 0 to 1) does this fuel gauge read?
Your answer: value=0.875
